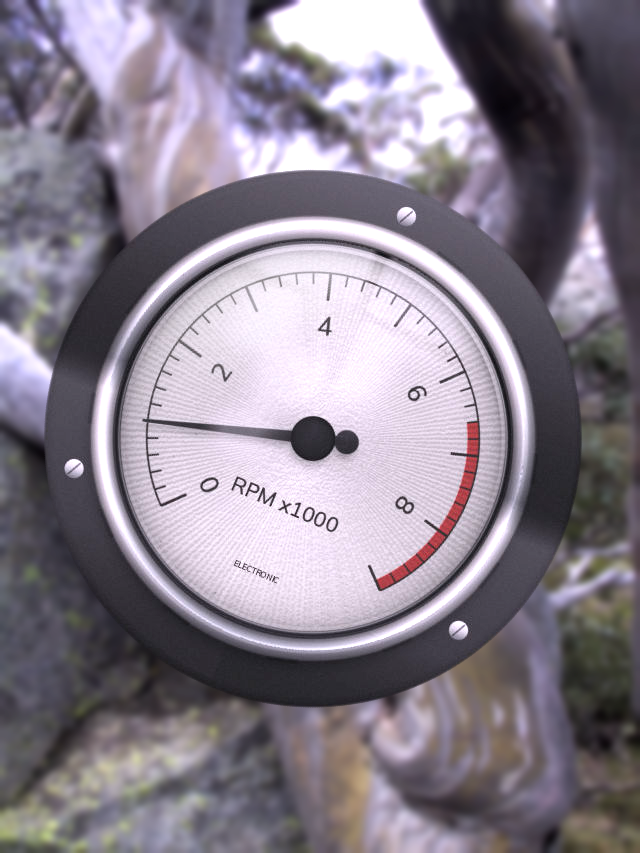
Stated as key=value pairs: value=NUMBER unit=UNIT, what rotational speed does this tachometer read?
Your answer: value=1000 unit=rpm
